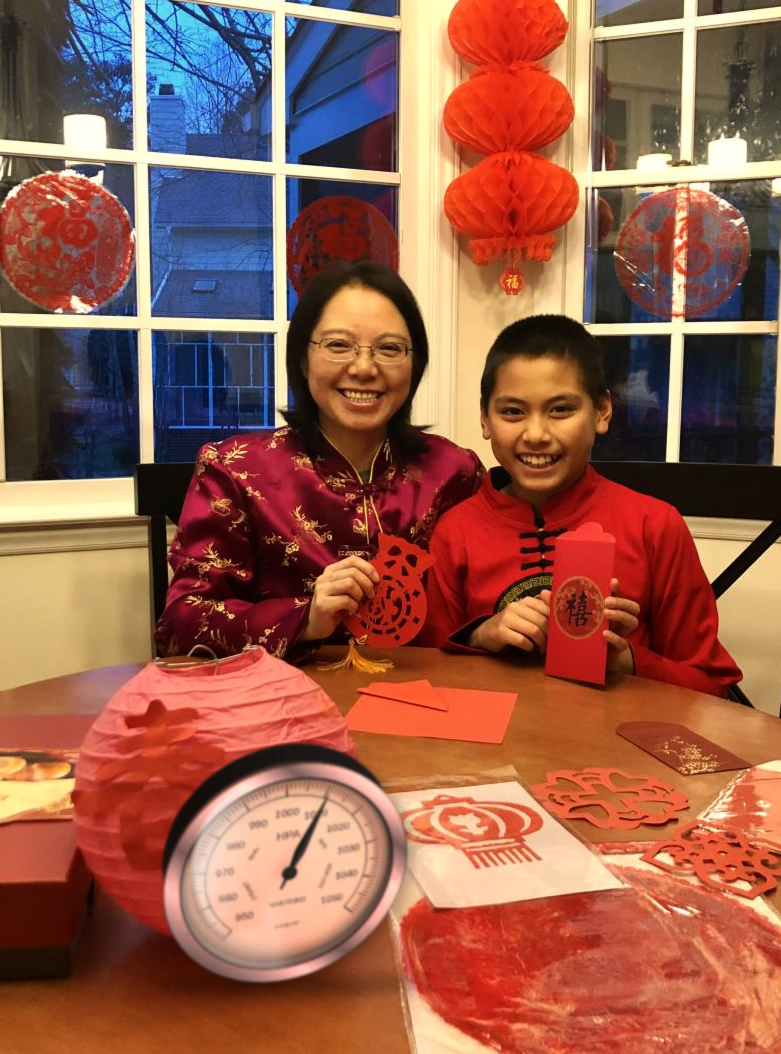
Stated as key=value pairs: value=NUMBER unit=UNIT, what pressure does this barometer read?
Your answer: value=1010 unit=hPa
